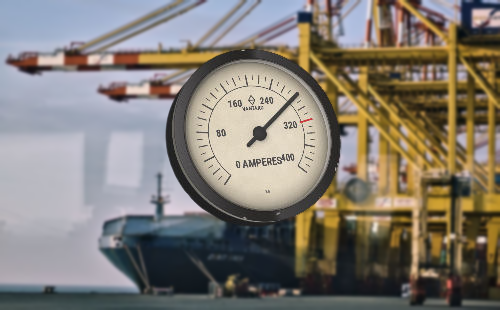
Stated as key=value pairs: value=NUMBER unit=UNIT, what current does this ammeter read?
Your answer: value=280 unit=A
